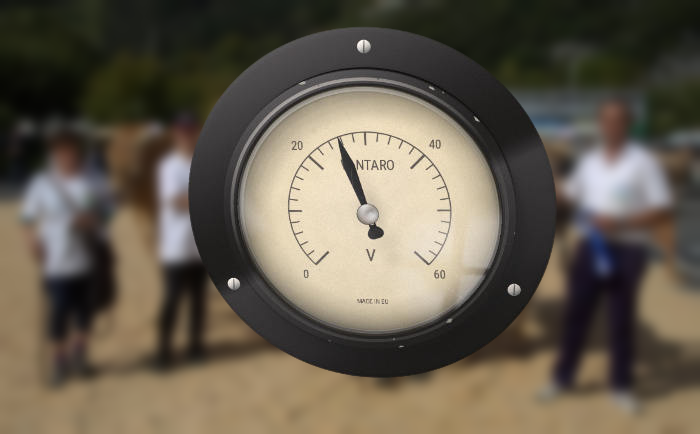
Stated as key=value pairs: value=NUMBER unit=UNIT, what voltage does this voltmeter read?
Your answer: value=26 unit=V
